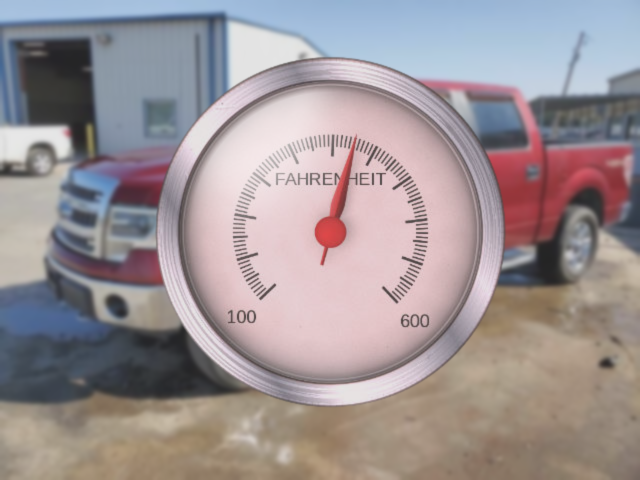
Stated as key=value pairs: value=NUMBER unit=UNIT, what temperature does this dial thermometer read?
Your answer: value=375 unit=°F
